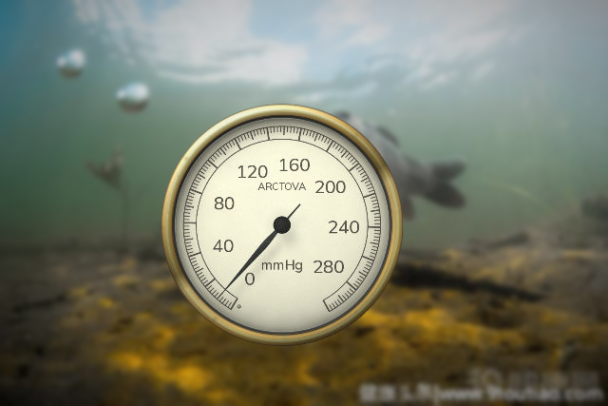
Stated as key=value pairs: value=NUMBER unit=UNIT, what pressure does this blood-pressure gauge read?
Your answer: value=10 unit=mmHg
